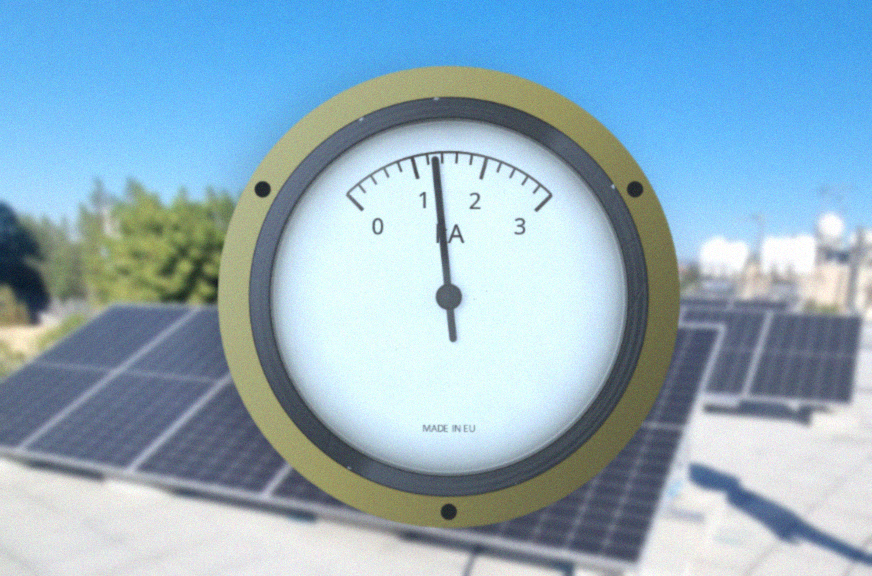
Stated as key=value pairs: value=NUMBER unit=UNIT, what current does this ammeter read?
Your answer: value=1.3 unit=kA
